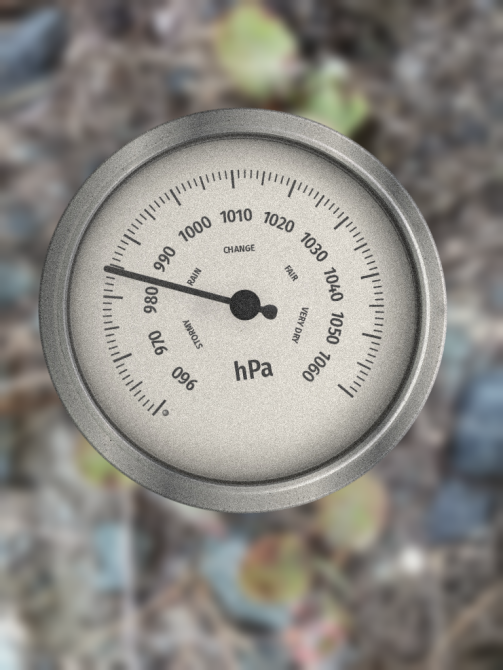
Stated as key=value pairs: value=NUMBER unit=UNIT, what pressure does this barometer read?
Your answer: value=984 unit=hPa
